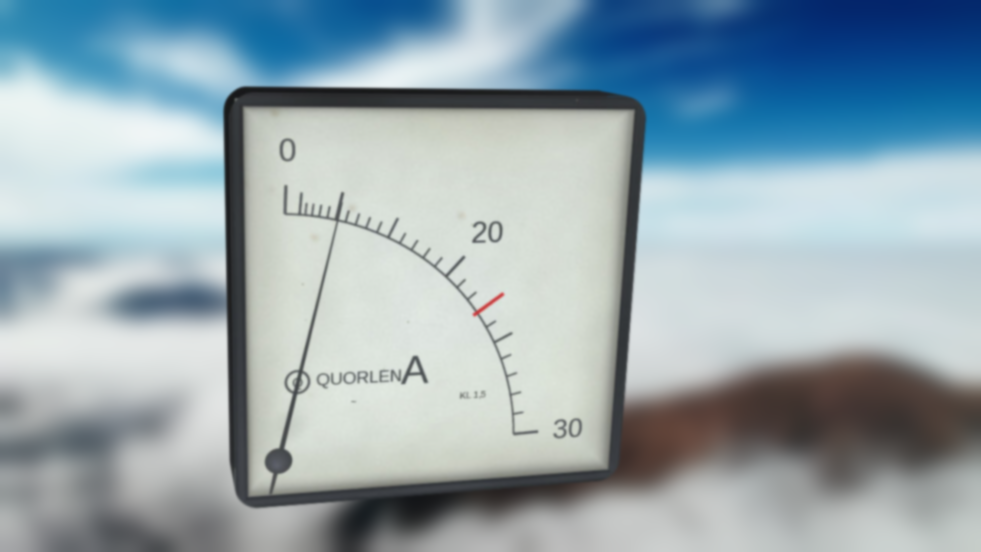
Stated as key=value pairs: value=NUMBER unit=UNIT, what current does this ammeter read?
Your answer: value=10 unit=A
